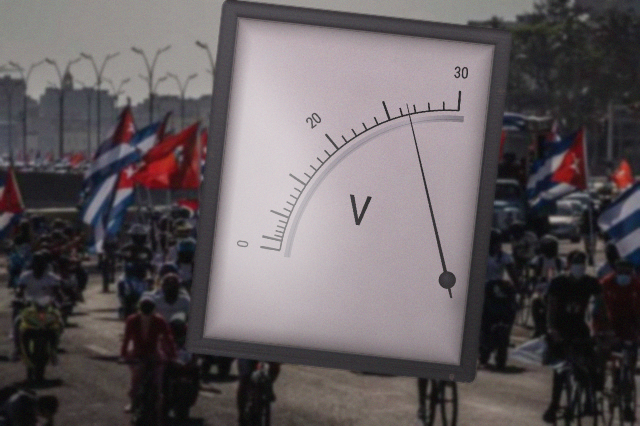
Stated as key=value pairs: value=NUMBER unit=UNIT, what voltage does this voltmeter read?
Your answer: value=26.5 unit=V
